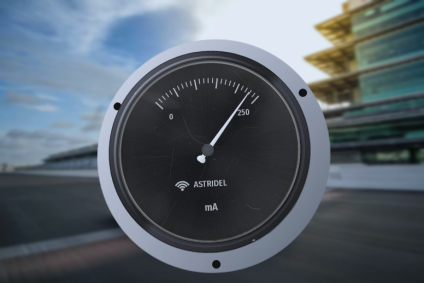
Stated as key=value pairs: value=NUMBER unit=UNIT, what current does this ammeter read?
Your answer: value=230 unit=mA
